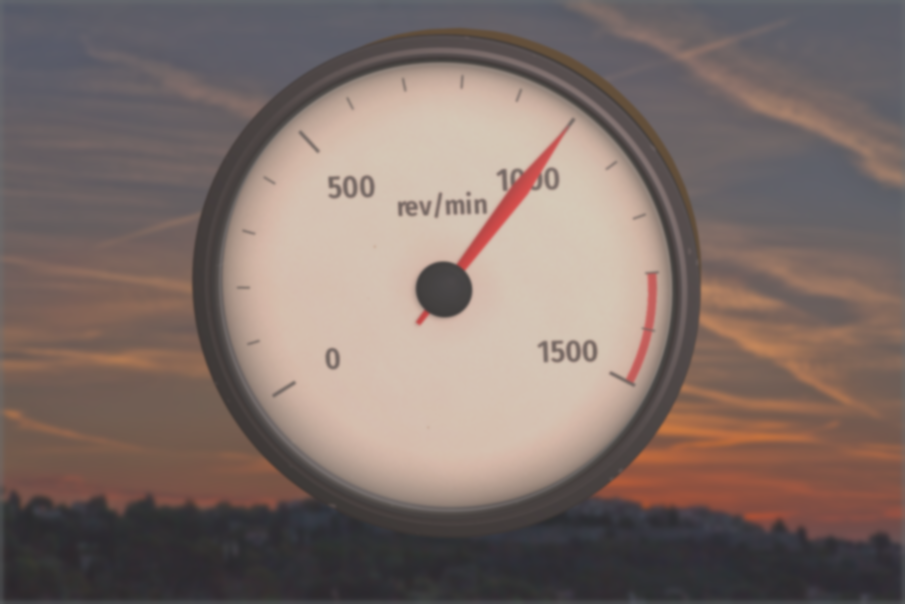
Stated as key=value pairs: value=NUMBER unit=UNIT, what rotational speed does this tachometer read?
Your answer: value=1000 unit=rpm
